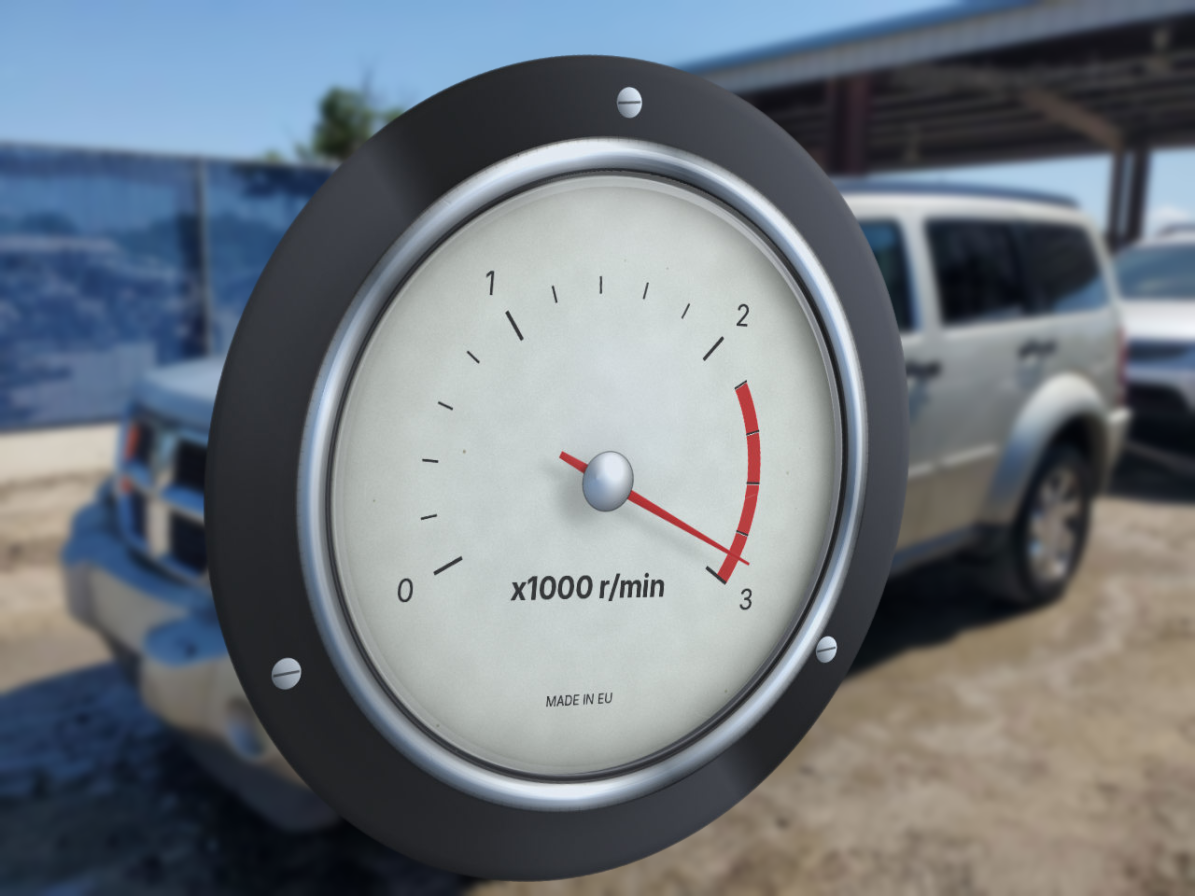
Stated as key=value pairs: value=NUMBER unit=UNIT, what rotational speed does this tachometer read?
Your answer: value=2900 unit=rpm
